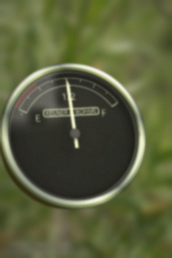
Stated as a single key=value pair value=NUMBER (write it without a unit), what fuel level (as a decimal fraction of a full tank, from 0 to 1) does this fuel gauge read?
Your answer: value=0.5
